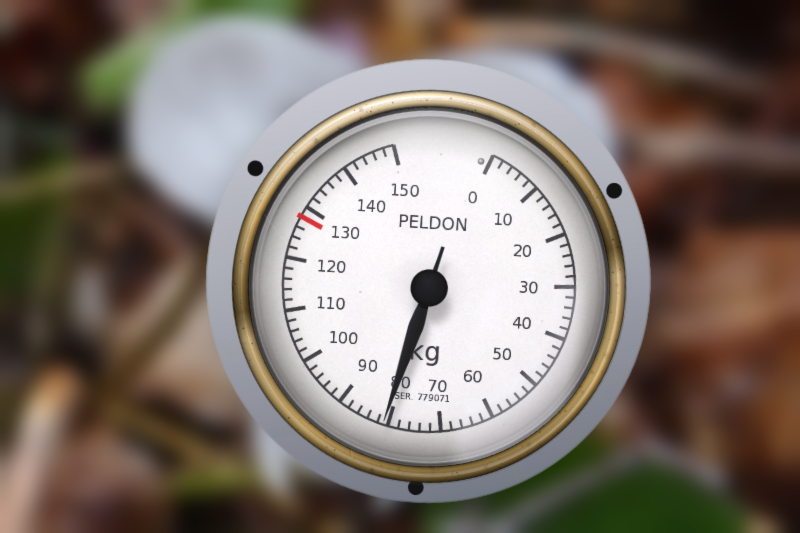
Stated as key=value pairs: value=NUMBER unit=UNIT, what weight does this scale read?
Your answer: value=81 unit=kg
